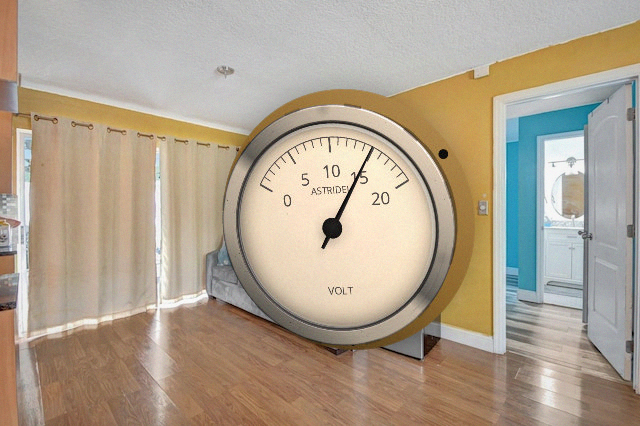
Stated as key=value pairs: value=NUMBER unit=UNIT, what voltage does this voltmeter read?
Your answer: value=15 unit=V
